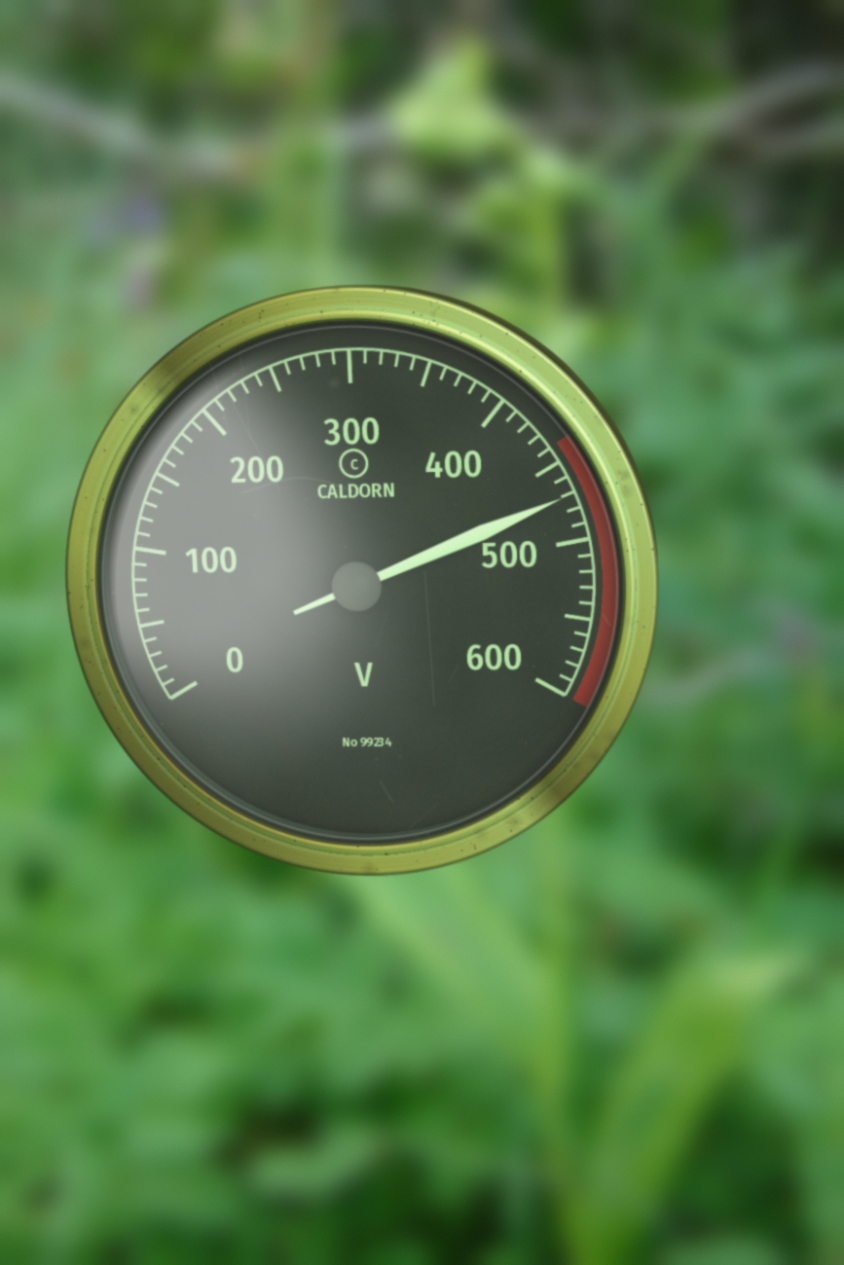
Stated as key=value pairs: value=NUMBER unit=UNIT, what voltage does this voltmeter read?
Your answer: value=470 unit=V
